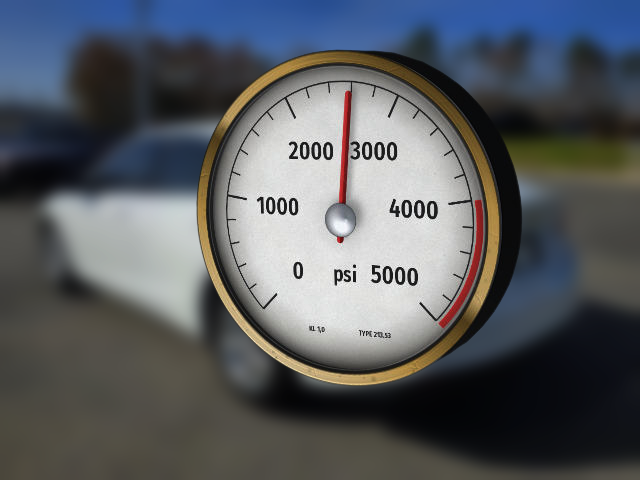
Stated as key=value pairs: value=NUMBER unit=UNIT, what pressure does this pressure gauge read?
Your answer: value=2600 unit=psi
